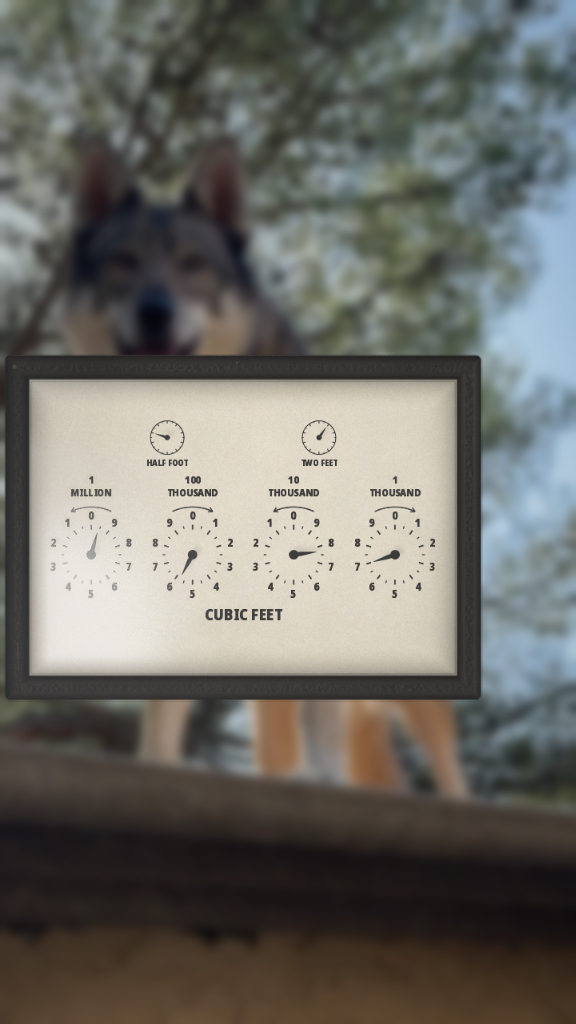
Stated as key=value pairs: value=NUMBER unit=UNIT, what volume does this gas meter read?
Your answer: value=957700 unit=ft³
